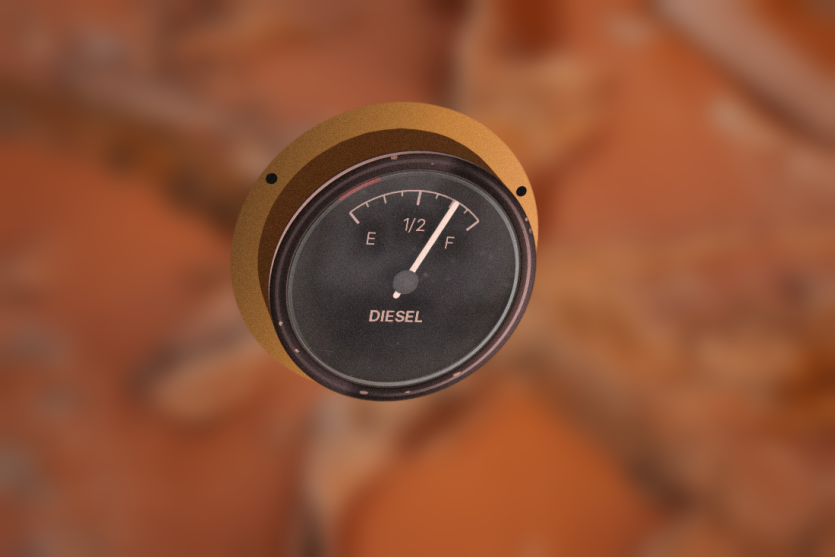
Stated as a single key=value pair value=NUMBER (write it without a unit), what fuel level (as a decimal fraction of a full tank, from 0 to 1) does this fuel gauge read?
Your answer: value=0.75
